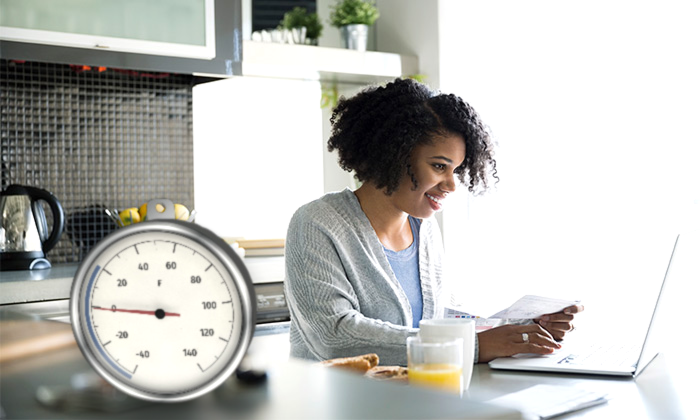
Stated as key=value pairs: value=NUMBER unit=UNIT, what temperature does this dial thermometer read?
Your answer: value=0 unit=°F
